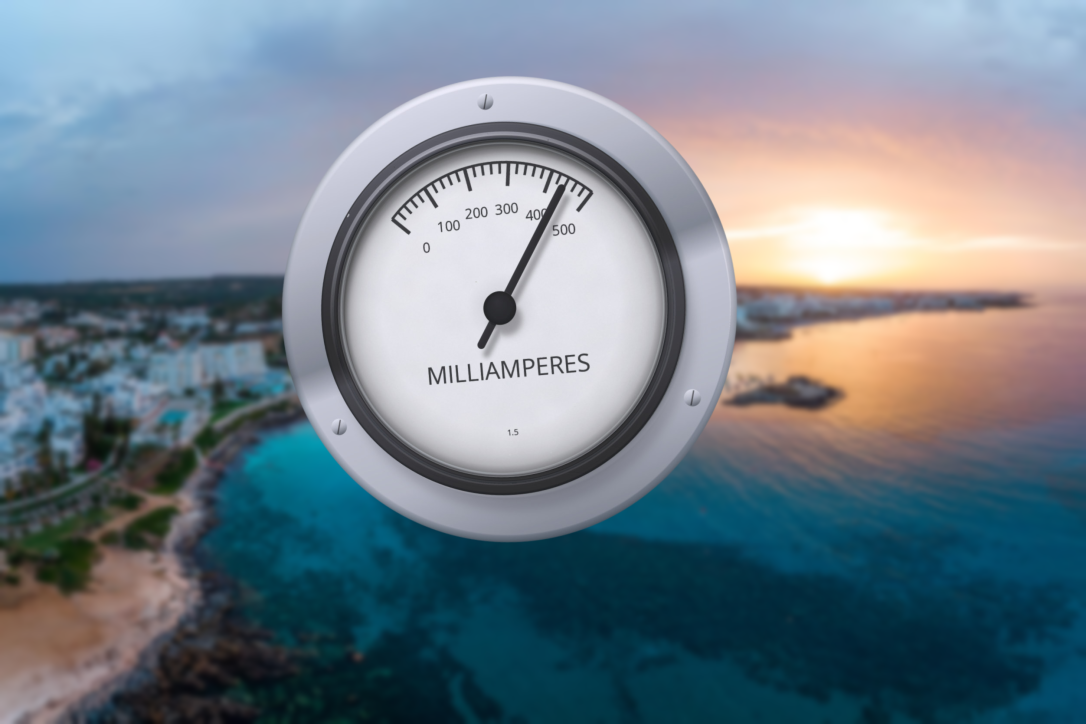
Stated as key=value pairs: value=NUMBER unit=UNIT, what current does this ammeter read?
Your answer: value=440 unit=mA
